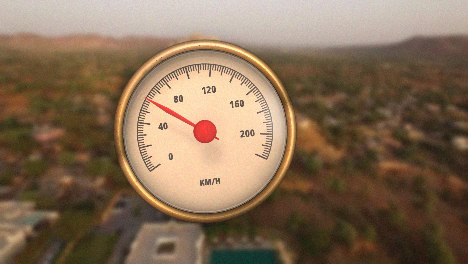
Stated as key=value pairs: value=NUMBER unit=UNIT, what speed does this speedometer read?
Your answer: value=60 unit=km/h
